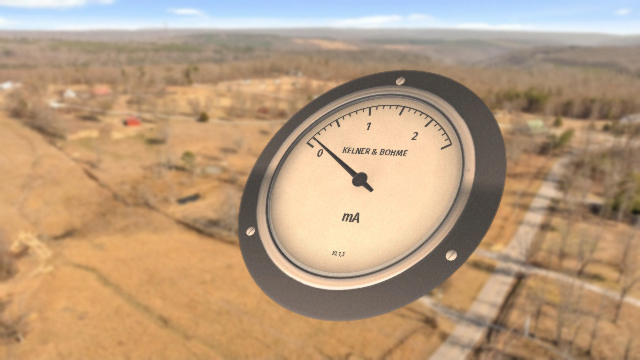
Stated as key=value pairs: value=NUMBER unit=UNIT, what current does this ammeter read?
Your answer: value=0.1 unit=mA
